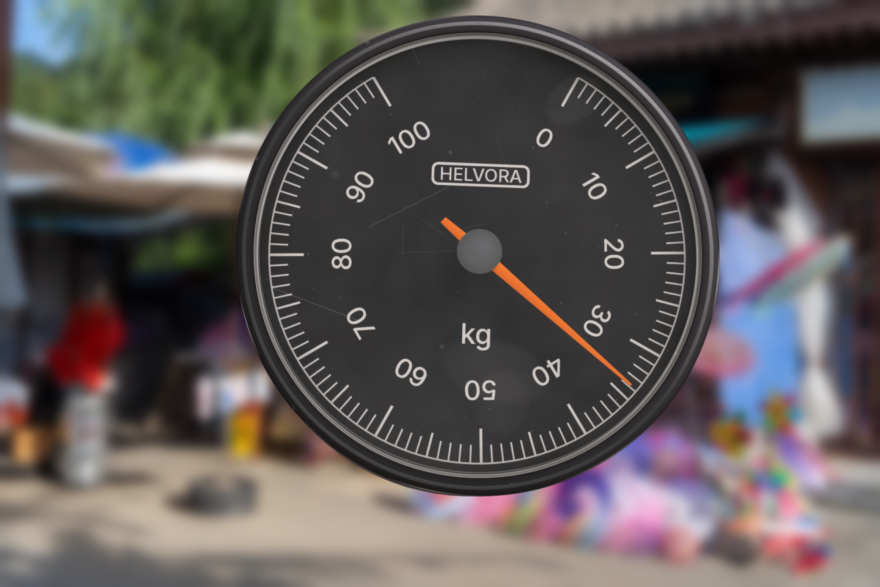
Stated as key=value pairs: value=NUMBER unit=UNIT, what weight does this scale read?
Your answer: value=34 unit=kg
